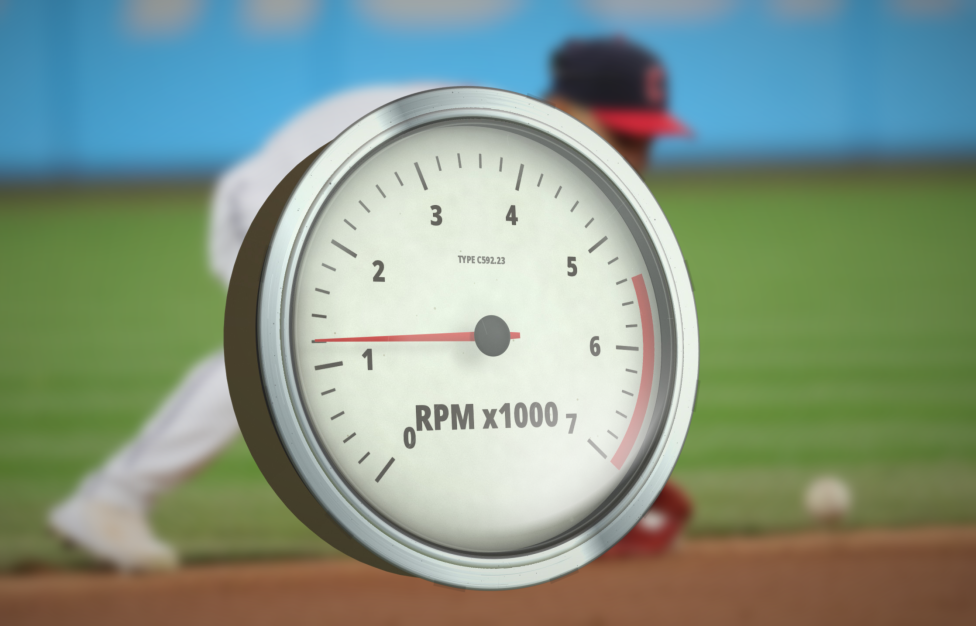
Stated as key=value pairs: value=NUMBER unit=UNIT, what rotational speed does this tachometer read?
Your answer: value=1200 unit=rpm
